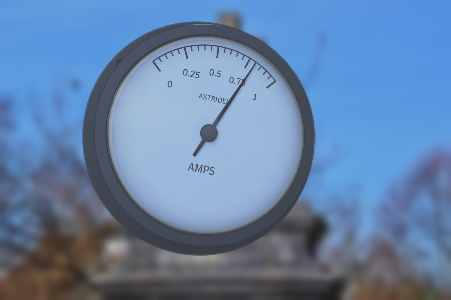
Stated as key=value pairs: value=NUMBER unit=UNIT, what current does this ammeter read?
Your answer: value=0.8 unit=A
